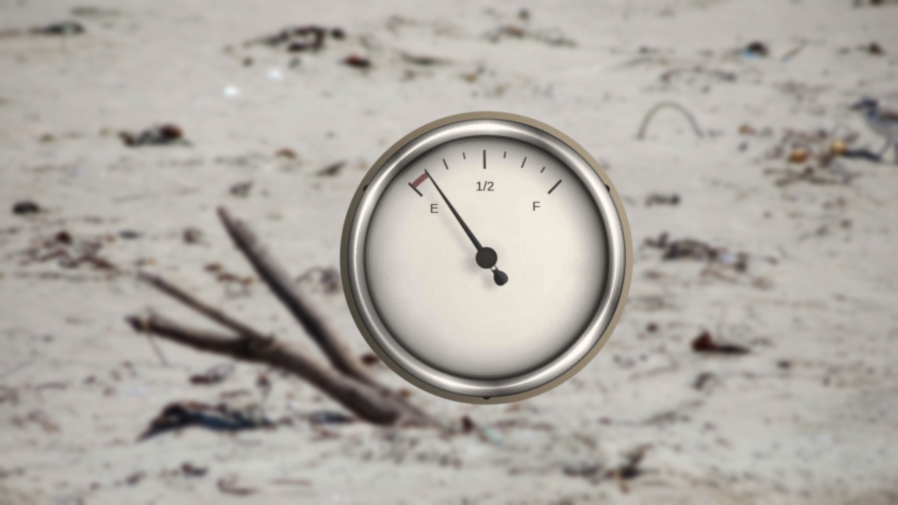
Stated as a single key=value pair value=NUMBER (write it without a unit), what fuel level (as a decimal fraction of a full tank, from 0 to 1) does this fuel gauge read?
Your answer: value=0.125
